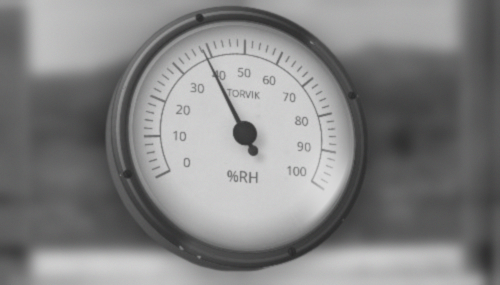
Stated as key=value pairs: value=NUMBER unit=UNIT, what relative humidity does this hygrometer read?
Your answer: value=38 unit=%
